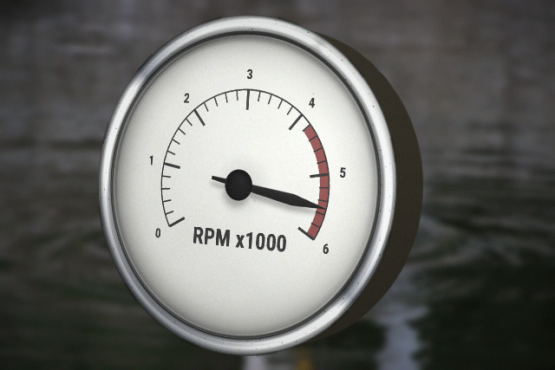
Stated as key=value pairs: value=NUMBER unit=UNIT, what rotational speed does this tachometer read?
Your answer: value=5500 unit=rpm
